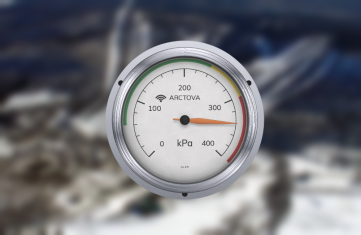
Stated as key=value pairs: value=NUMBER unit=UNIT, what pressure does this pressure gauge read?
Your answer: value=340 unit=kPa
